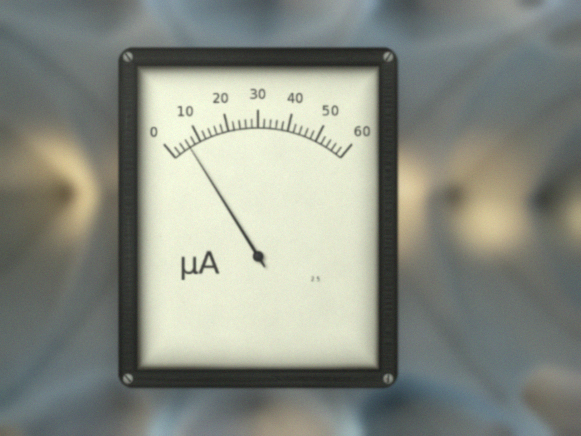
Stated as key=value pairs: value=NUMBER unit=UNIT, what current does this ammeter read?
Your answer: value=6 unit=µA
